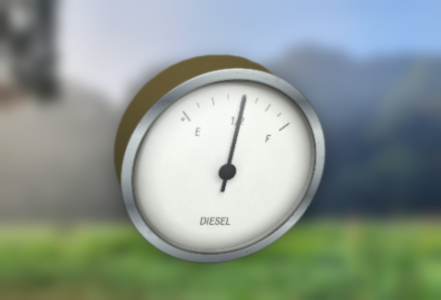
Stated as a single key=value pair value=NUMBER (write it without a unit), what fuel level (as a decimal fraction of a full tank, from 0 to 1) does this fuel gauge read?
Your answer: value=0.5
